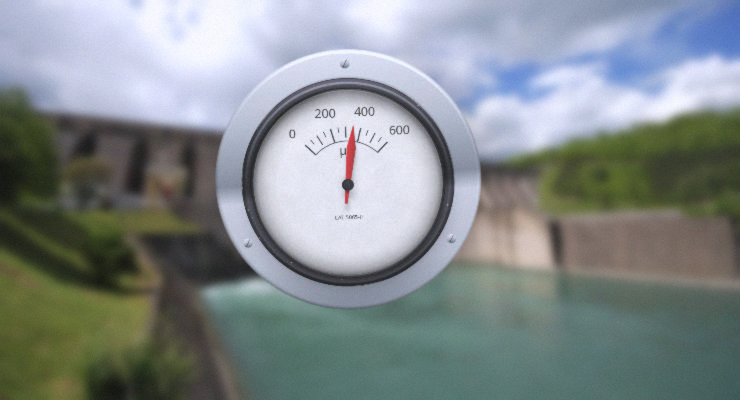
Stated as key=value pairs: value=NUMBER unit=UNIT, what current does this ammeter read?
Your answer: value=350 unit=µA
